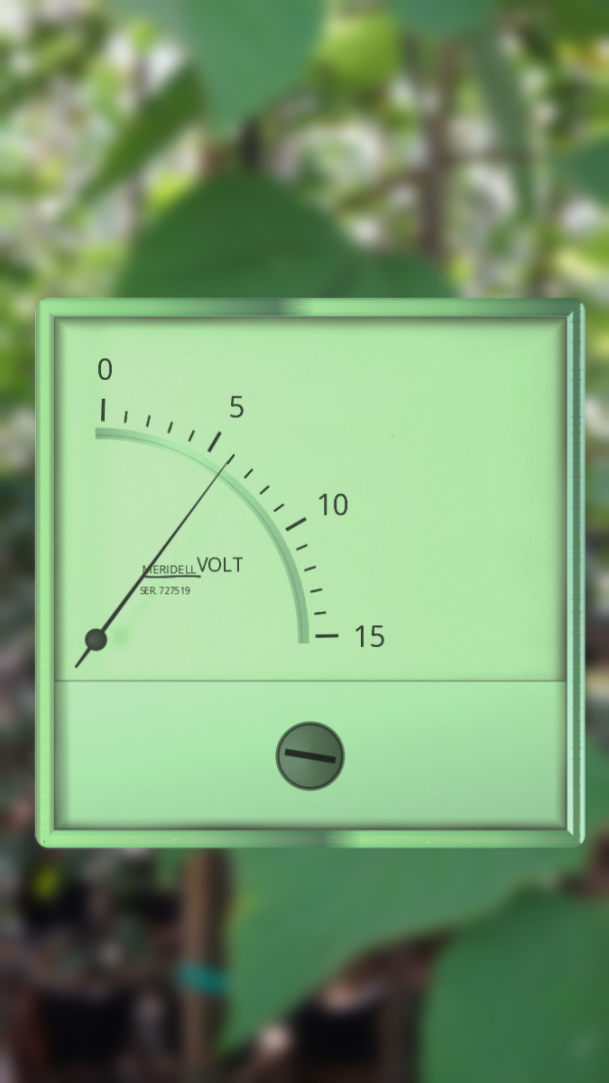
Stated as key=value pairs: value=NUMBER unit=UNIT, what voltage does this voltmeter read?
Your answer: value=6 unit=V
